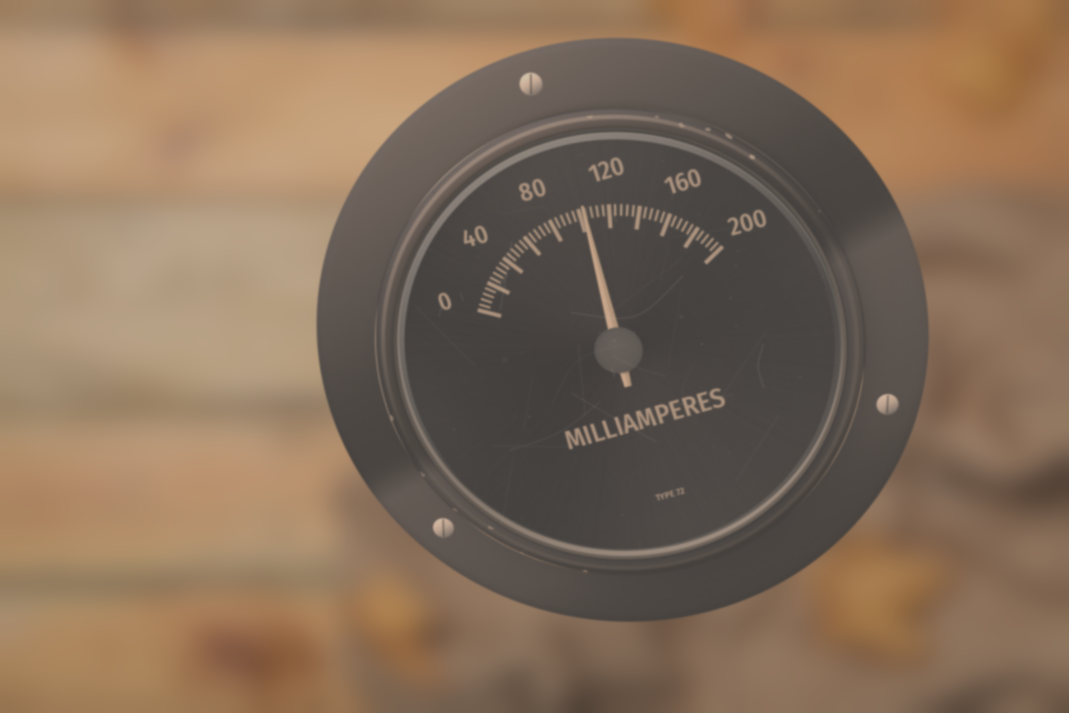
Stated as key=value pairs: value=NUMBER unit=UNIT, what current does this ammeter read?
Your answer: value=104 unit=mA
